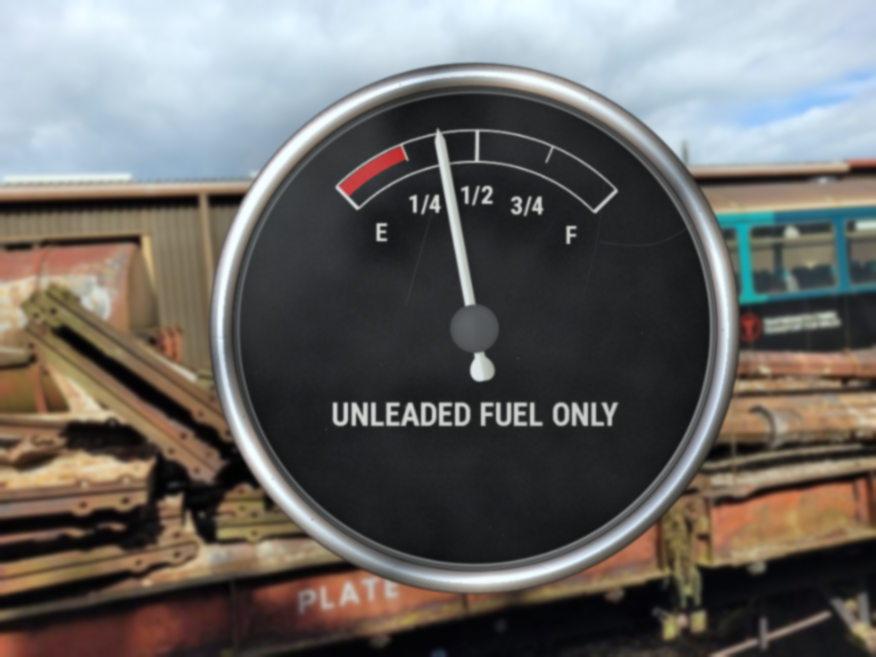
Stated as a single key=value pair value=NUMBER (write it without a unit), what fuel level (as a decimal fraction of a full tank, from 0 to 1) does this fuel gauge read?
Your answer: value=0.375
